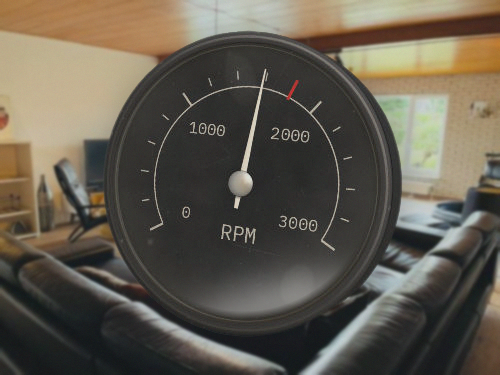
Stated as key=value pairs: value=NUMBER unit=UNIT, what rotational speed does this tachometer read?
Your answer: value=1600 unit=rpm
